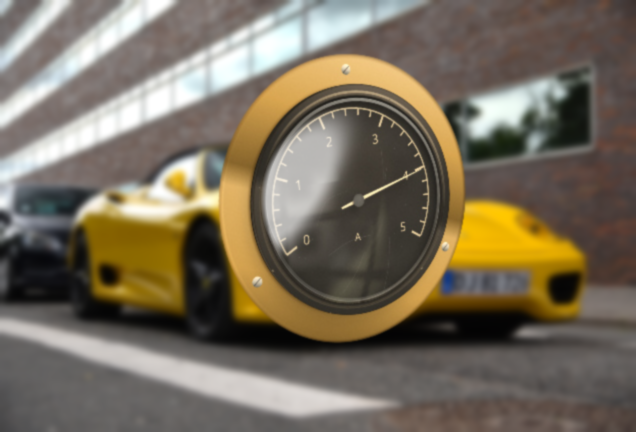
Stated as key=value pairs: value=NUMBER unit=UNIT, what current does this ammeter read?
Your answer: value=4 unit=A
